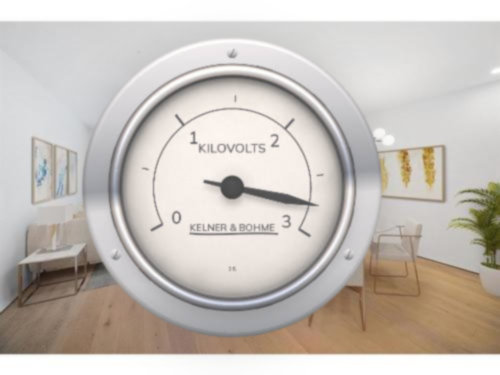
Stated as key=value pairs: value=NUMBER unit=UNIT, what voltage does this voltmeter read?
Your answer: value=2.75 unit=kV
